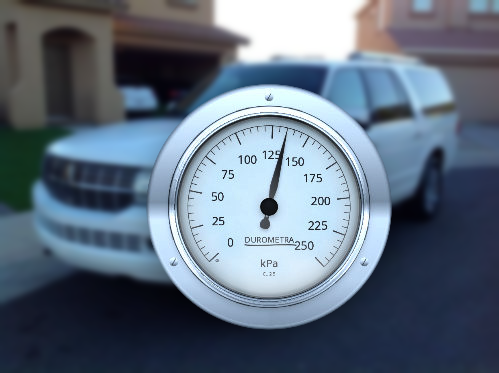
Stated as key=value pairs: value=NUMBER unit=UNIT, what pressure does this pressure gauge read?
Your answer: value=135 unit=kPa
